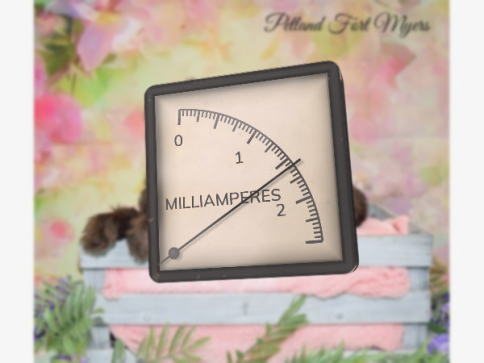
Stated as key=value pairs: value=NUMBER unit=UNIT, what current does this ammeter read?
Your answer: value=1.6 unit=mA
